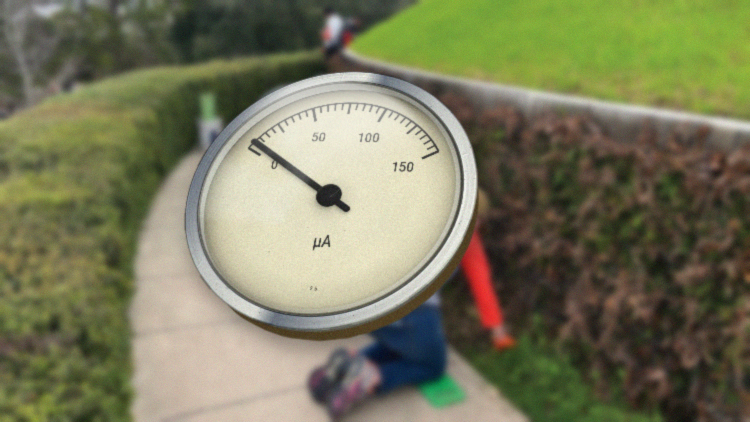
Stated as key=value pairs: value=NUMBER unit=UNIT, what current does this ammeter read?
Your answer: value=5 unit=µA
